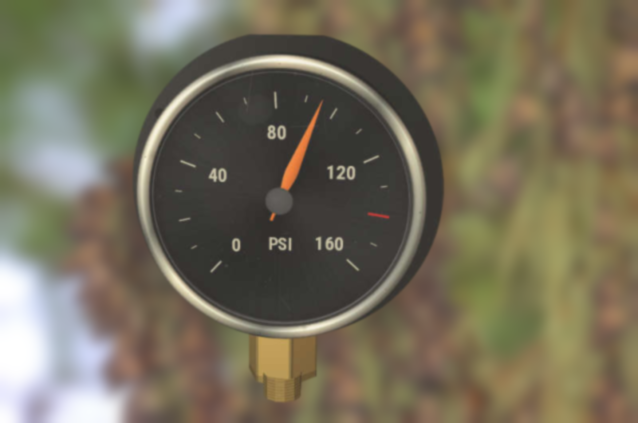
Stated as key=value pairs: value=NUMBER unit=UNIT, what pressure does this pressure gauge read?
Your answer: value=95 unit=psi
